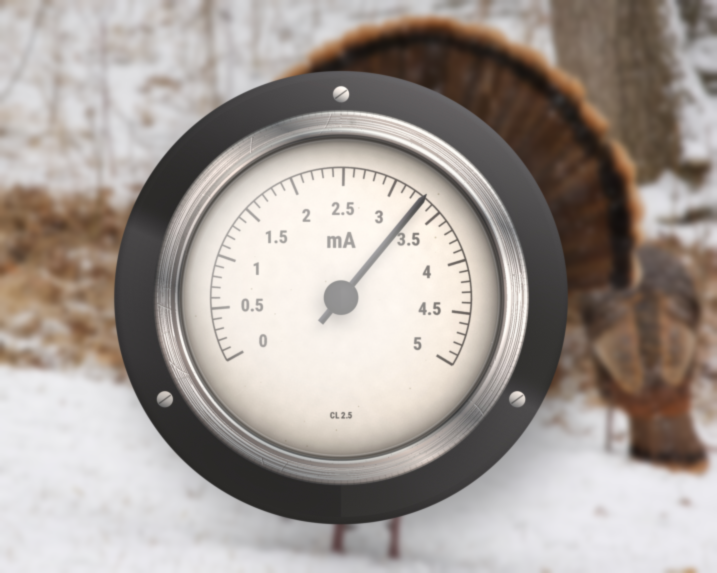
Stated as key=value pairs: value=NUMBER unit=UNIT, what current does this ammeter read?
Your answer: value=3.3 unit=mA
